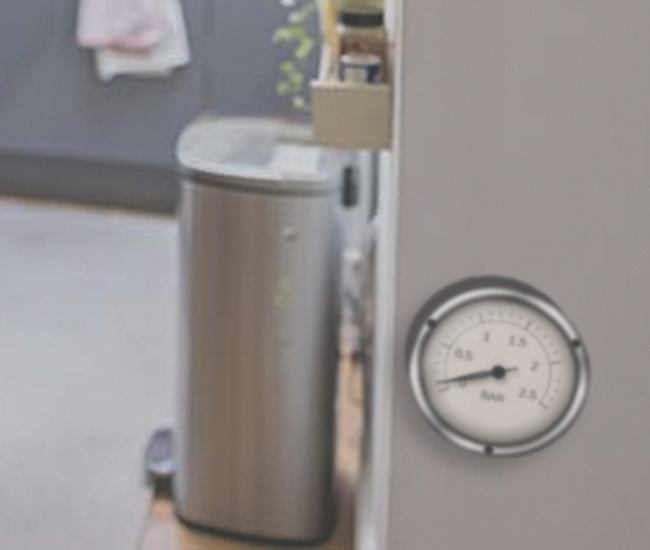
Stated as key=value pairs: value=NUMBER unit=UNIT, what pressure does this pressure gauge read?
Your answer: value=0.1 unit=bar
